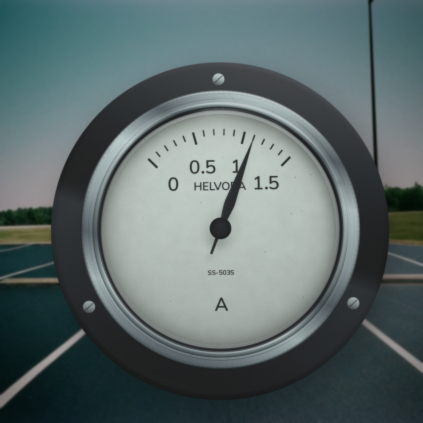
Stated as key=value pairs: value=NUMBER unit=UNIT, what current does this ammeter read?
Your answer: value=1.1 unit=A
